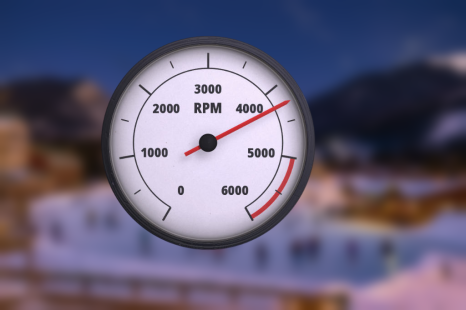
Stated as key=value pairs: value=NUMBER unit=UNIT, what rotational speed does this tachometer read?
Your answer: value=4250 unit=rpm
